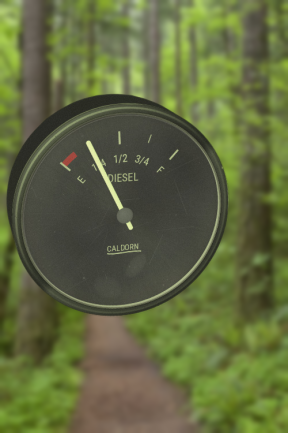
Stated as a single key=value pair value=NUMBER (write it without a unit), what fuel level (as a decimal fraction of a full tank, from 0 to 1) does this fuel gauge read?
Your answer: value=0.25
